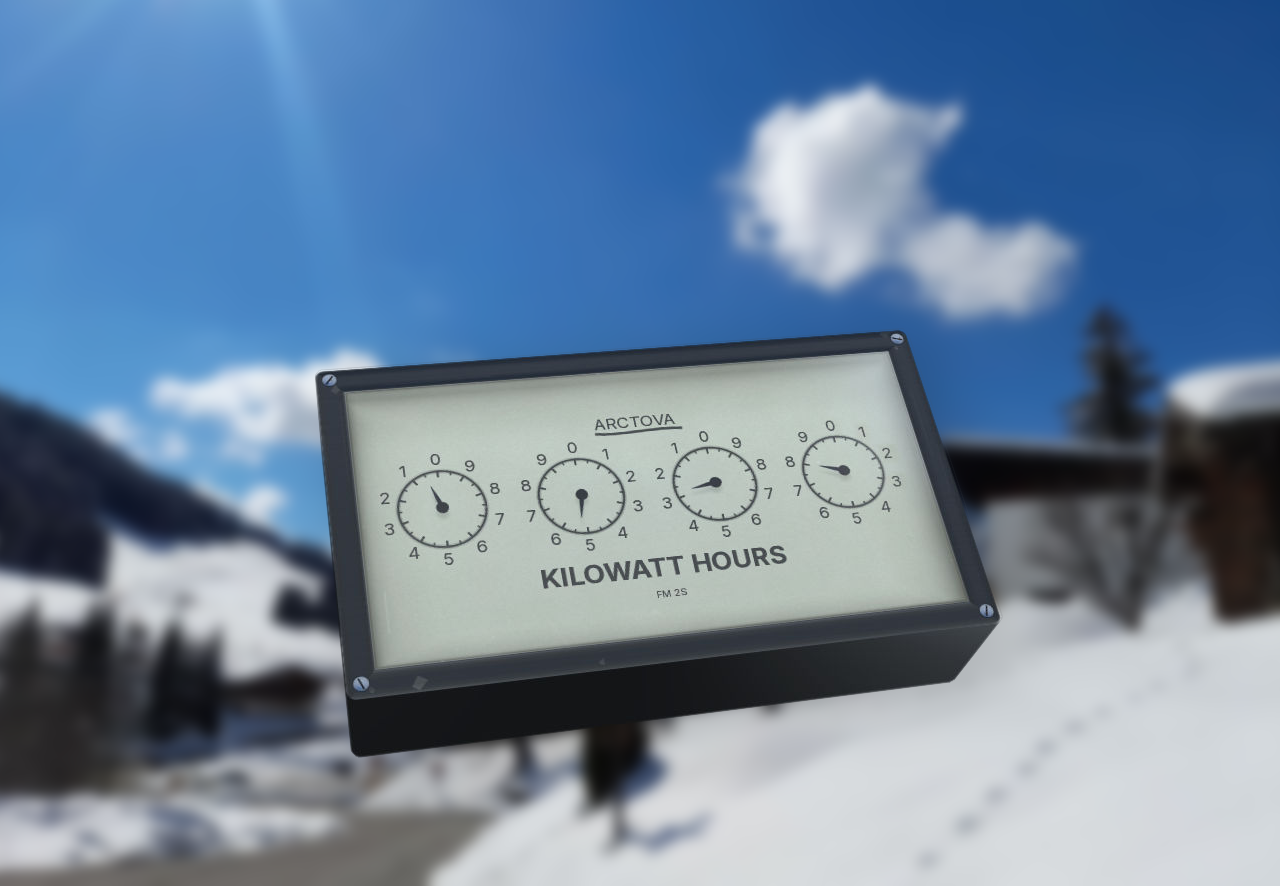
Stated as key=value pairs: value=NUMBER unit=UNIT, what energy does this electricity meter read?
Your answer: value=528 unit=kWh
